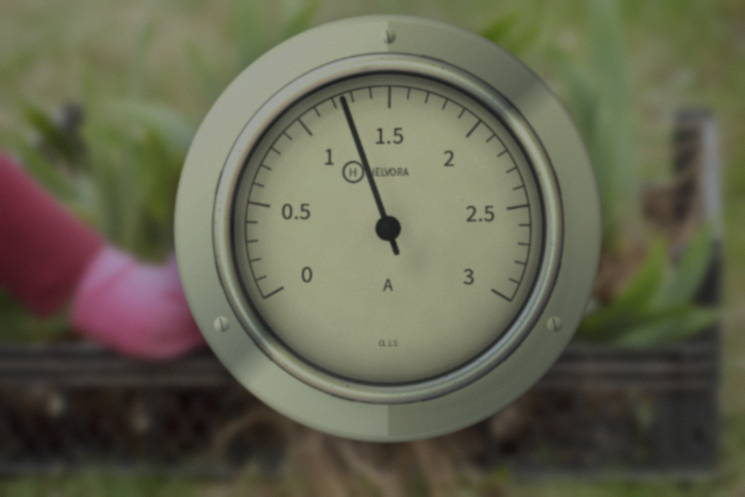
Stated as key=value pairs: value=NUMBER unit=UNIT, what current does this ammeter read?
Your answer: value=1.25 unit=A
